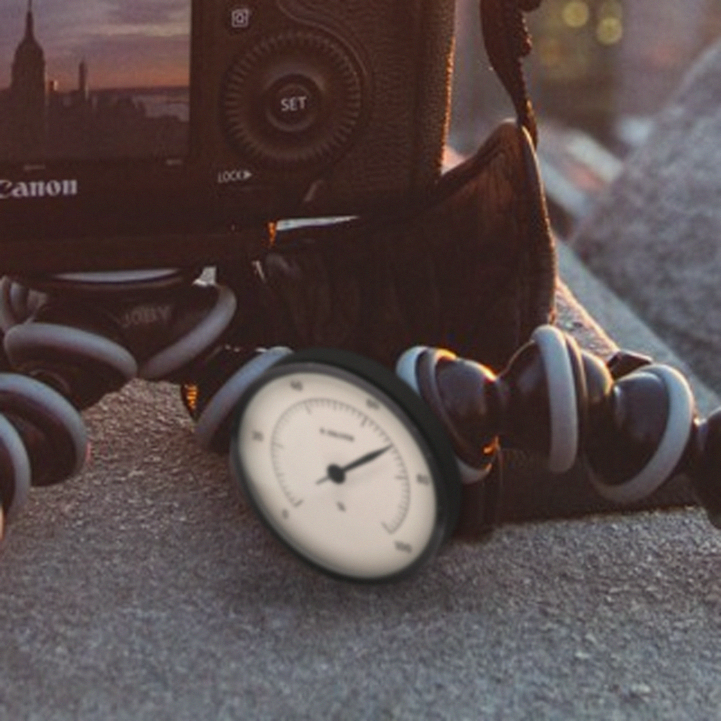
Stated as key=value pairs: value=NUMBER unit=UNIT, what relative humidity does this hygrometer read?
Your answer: value=70 unit=%
